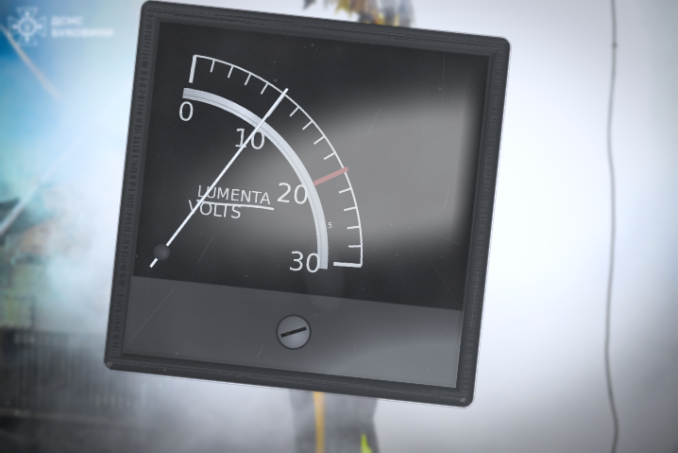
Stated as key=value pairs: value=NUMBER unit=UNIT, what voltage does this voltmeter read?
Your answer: value=10 unit=V
